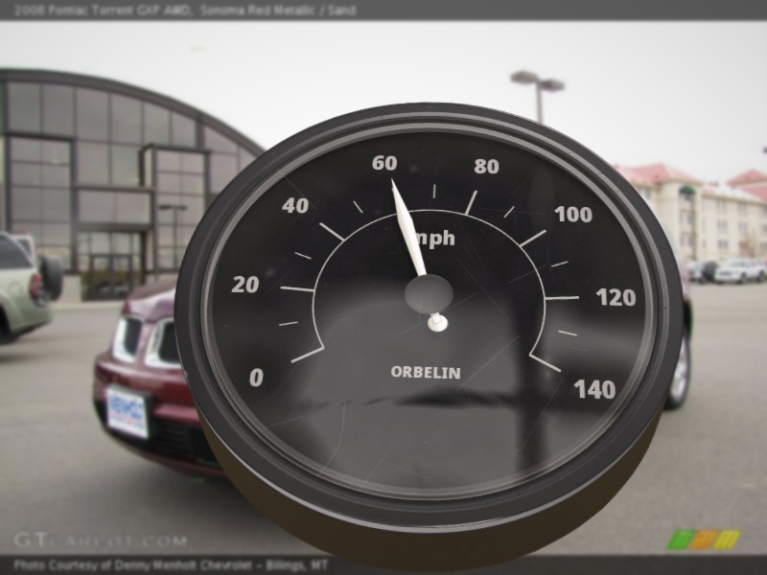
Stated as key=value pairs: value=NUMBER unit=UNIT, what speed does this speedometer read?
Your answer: value=60 unit=mph
